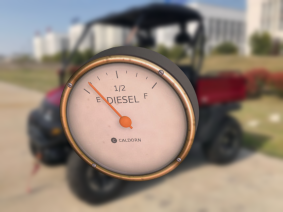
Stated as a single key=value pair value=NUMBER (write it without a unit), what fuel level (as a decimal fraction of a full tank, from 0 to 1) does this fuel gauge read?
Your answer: value=0.125
